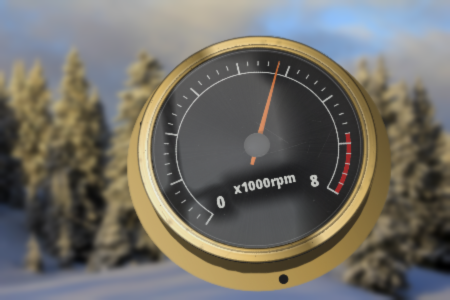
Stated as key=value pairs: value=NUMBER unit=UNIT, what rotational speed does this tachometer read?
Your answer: value=4800 unit=rpm
